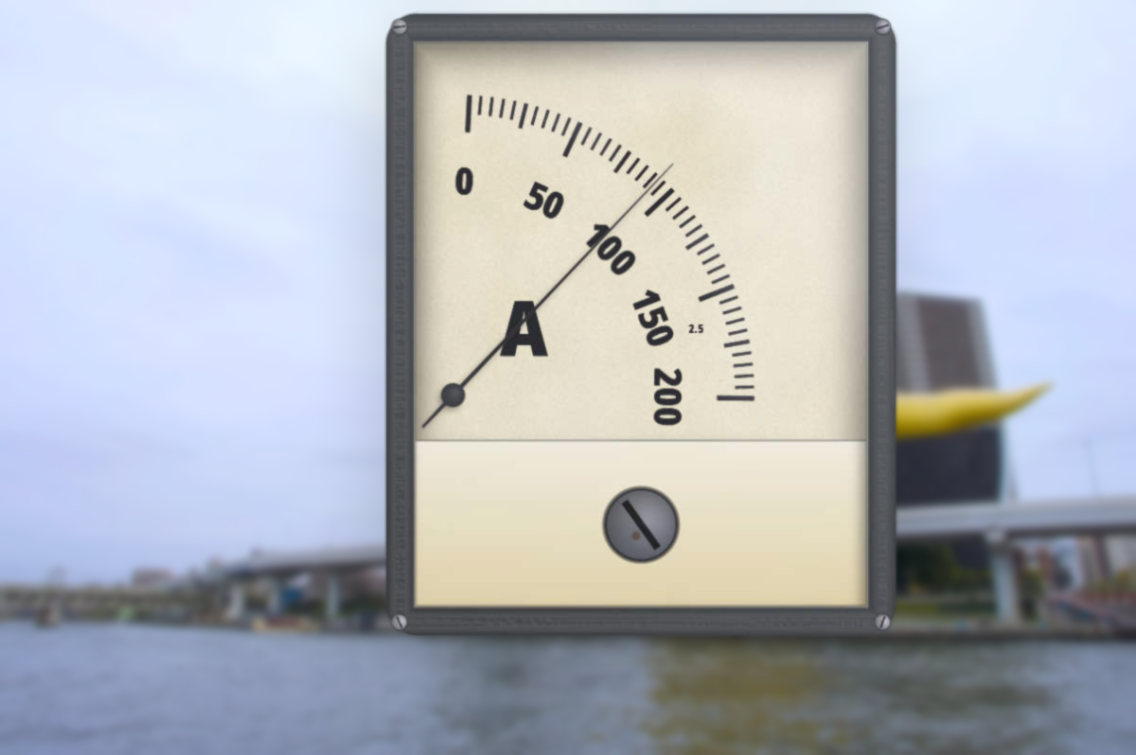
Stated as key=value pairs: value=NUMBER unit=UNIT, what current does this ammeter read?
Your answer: value=92.5 unit=A
